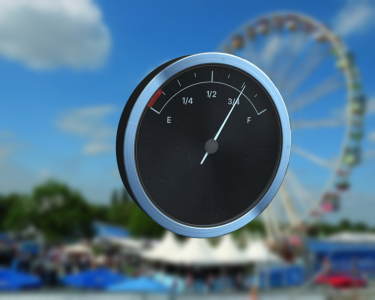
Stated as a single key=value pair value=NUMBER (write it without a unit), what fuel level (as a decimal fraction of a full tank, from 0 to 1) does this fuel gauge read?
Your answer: value=0.75
